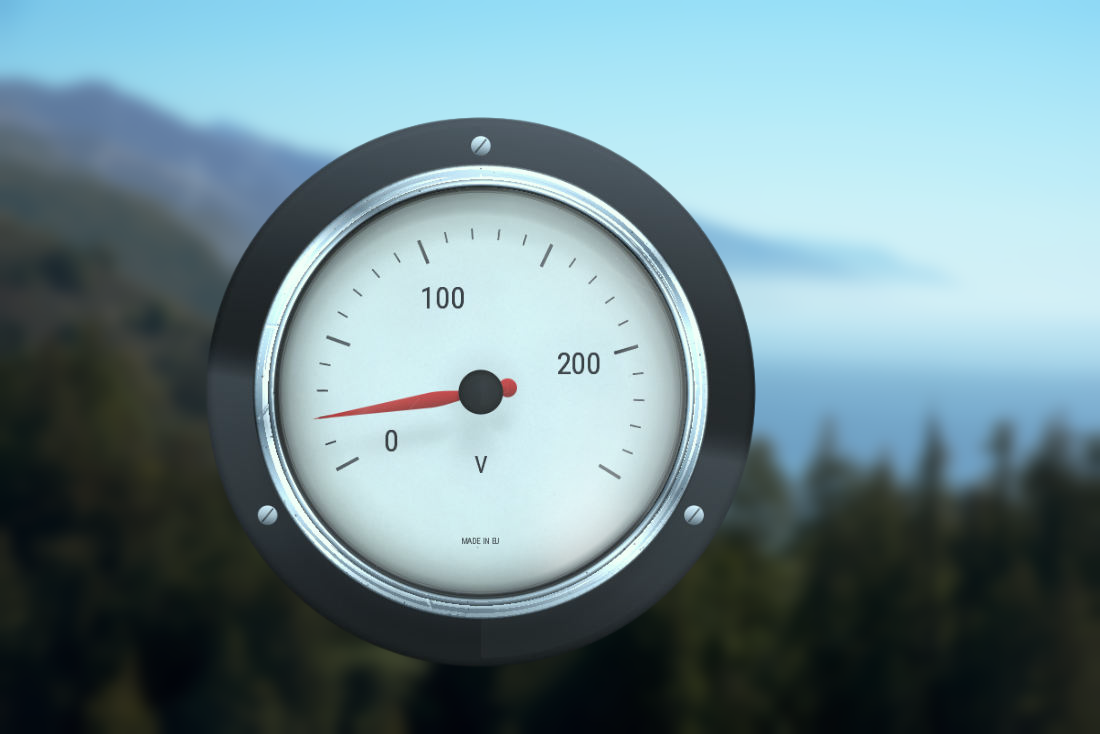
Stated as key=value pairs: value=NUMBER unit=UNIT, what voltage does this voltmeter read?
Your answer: value=20 unit=V
